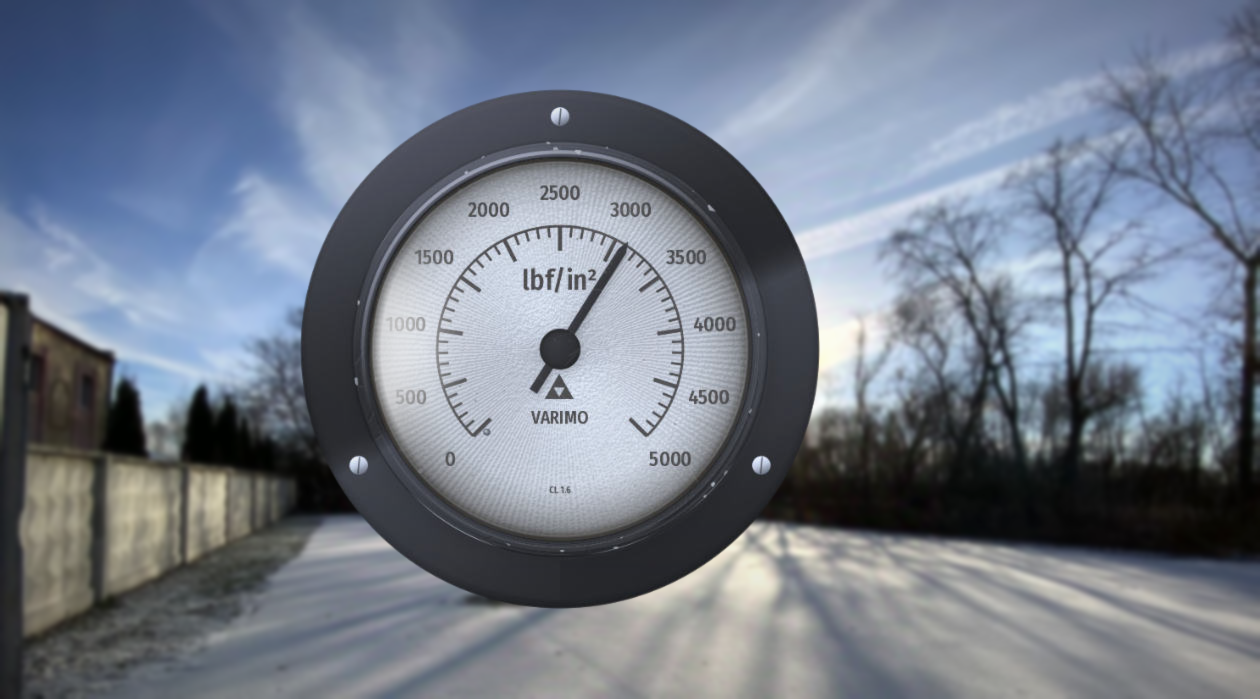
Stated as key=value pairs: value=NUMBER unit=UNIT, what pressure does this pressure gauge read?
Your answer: value=3100 unit=psi
